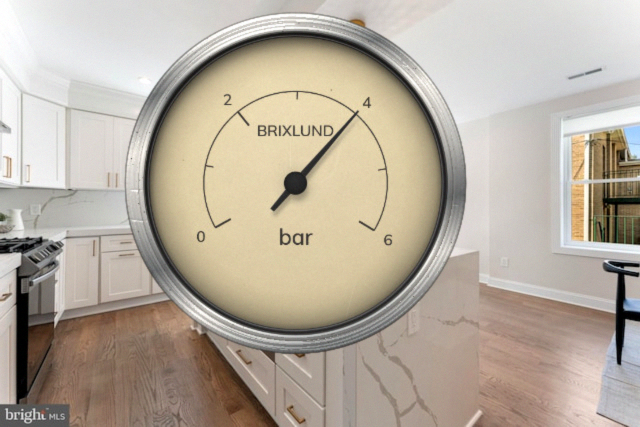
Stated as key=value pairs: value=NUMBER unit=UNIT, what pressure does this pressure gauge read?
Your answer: value=4 unit=bar
